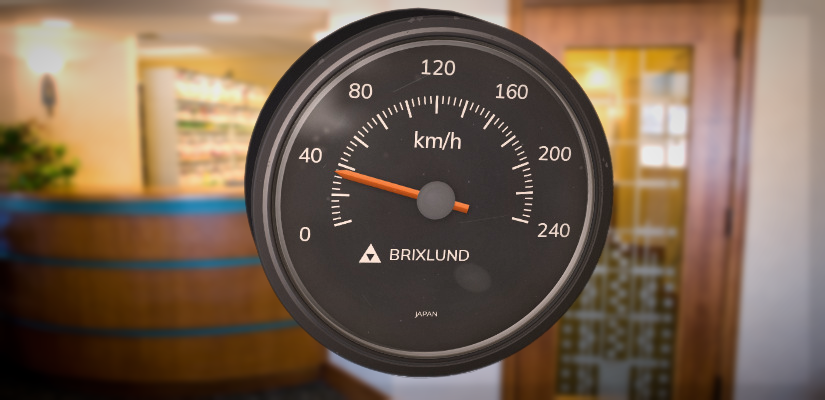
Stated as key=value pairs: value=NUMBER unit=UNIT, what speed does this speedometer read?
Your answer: value=36 unit=km/h
